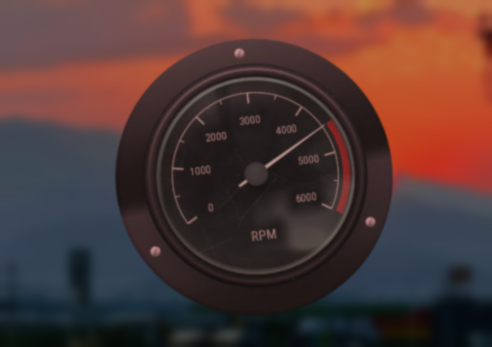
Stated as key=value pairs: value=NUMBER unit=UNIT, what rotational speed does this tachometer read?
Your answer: value=4500 unit=rpm
